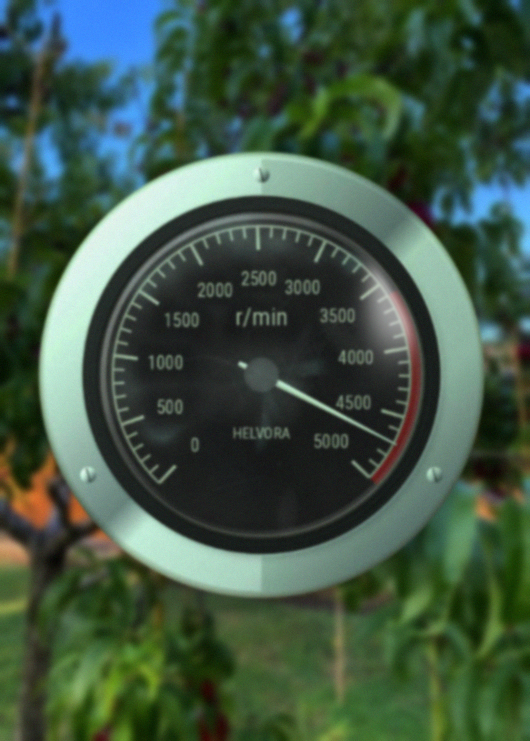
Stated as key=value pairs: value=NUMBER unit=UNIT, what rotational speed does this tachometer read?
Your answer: value=4700 unit=rpm
